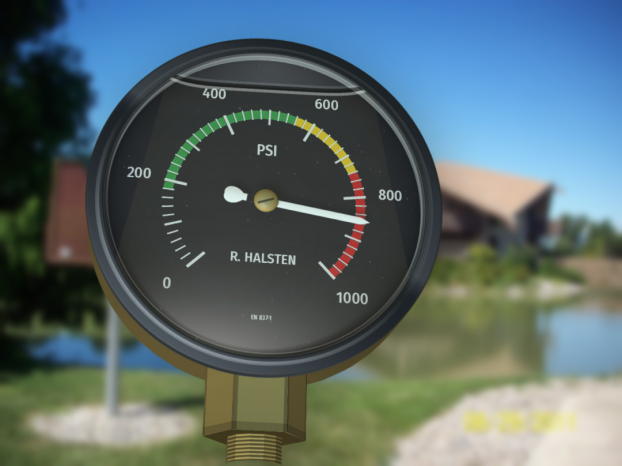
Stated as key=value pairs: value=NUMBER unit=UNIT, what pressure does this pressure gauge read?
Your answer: value=860 unit=psi
